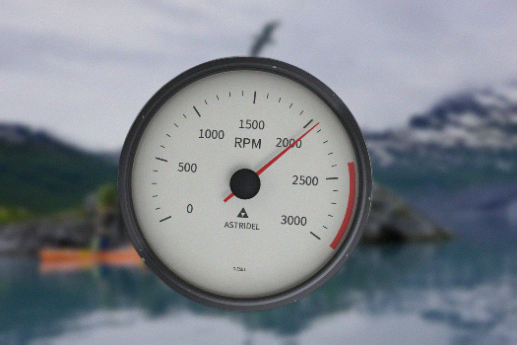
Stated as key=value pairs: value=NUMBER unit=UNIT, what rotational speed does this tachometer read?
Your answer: value=2050 unit=rpm
